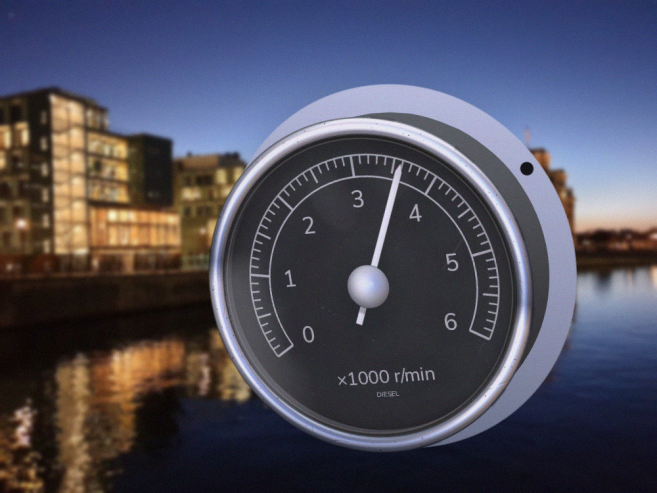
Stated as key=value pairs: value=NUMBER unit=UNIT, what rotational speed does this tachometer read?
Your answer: value=3600 unit=rpm
